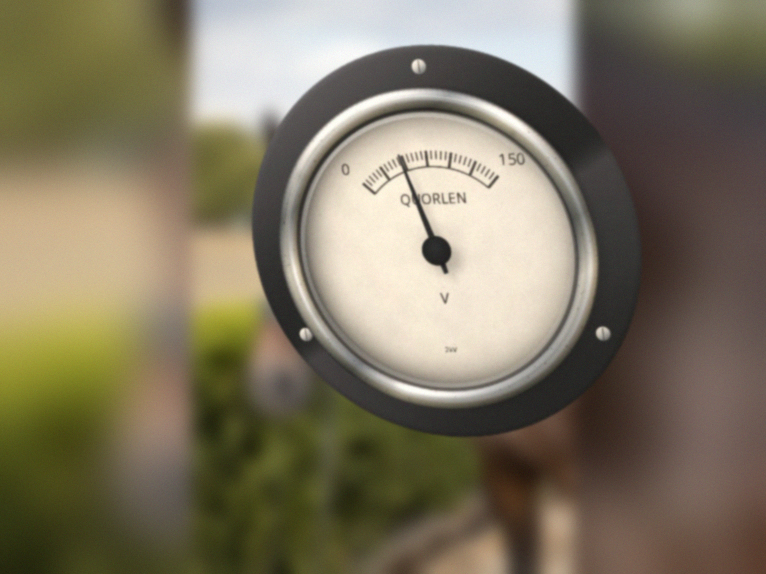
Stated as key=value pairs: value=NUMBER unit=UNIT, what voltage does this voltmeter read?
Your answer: value=50 unit=V
